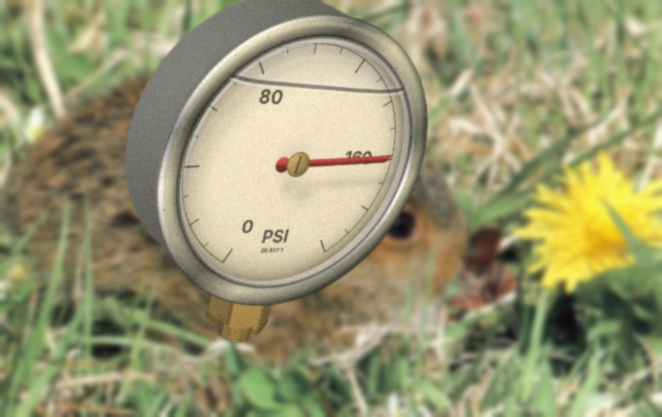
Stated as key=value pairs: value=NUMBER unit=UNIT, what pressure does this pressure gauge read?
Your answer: value=160 unit=psi
